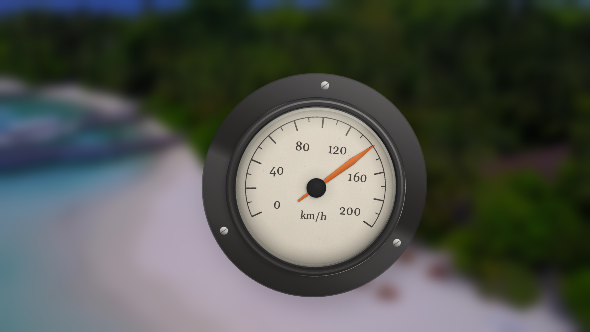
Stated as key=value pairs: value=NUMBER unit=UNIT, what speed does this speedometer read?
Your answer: value=140 unit=km/h
